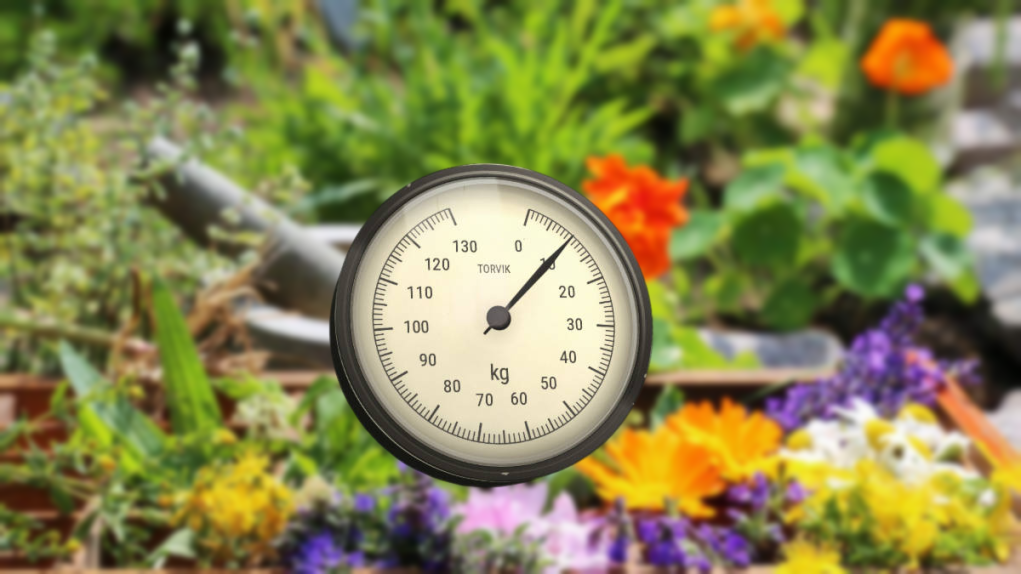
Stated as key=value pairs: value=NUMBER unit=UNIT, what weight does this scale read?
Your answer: value=10 unit=kg
